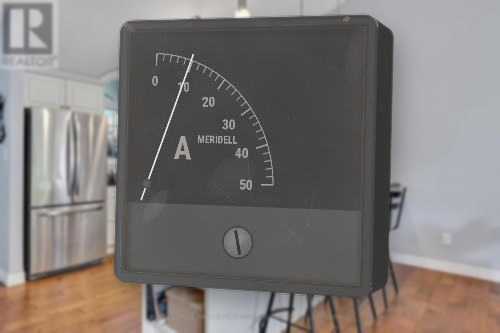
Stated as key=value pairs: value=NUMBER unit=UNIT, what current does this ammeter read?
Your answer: value=10 unit=A
